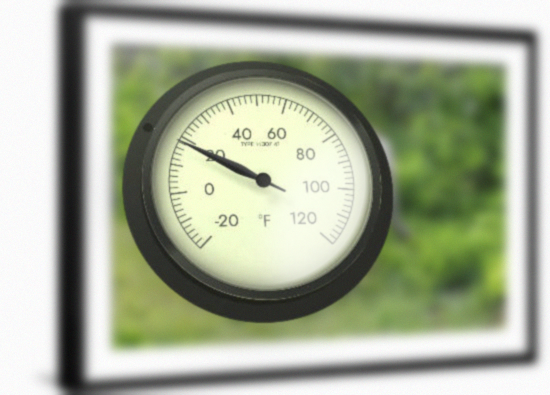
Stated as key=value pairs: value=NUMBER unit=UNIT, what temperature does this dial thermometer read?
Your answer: value=18 unit=°F
